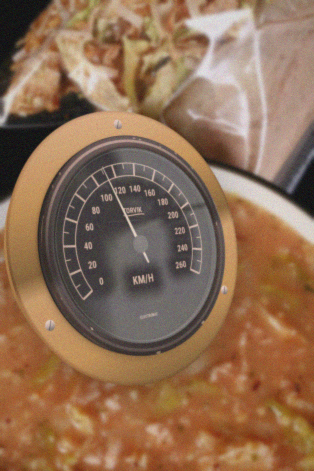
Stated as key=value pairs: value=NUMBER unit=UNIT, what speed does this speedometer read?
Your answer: value=110 unit=km/h
